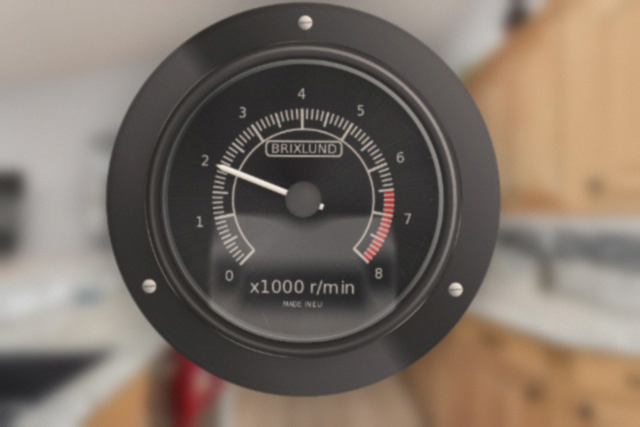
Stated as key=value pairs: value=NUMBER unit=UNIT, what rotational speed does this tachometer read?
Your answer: value=2000 unit=rpm
